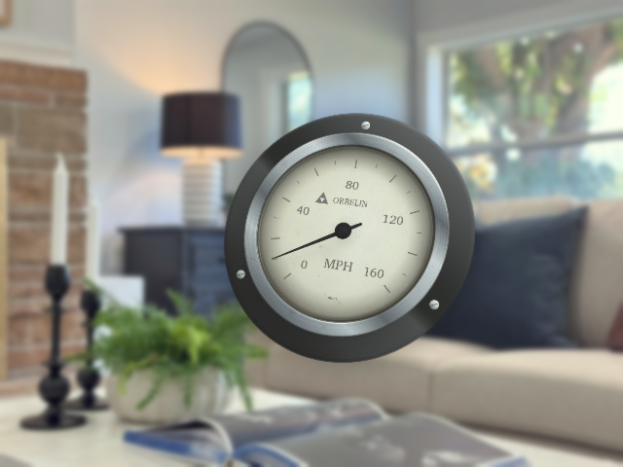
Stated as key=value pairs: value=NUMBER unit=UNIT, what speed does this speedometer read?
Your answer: value=10 unit=mph
